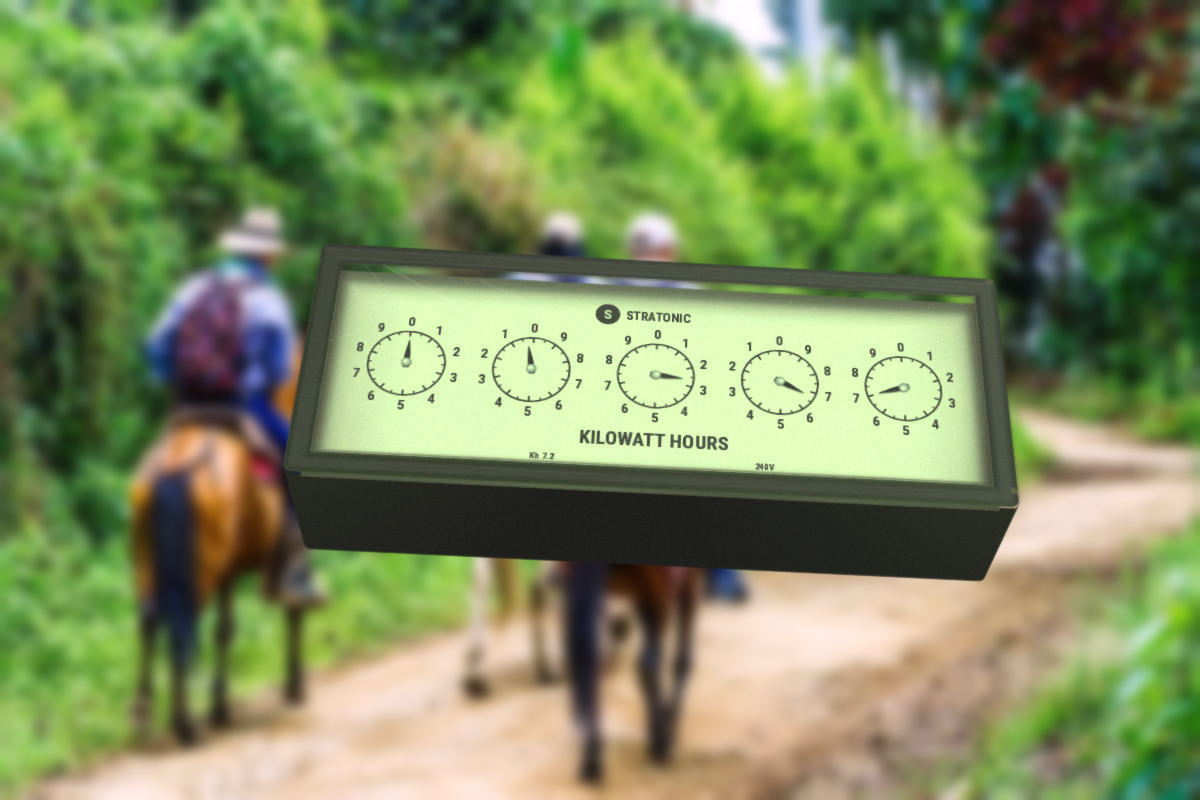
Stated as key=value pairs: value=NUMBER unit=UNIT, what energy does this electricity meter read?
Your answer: value=267 unit=kWh
